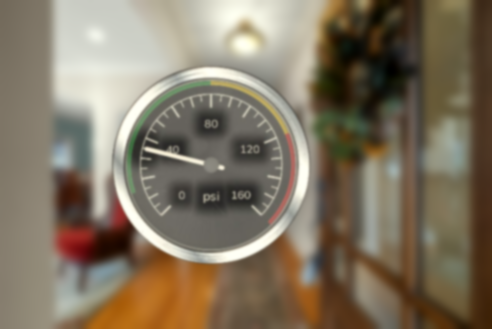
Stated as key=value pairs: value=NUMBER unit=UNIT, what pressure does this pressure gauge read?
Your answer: value=35 unit=psi
